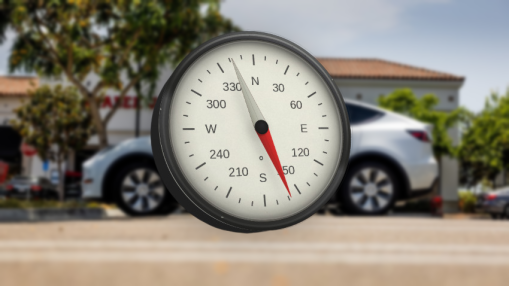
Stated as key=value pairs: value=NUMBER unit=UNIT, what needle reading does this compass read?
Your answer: value=160 unit=°
